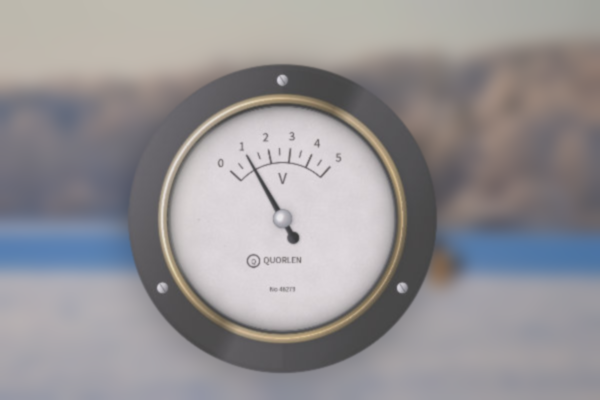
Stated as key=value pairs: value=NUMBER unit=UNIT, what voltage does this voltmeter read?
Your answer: value=1 unit=V
